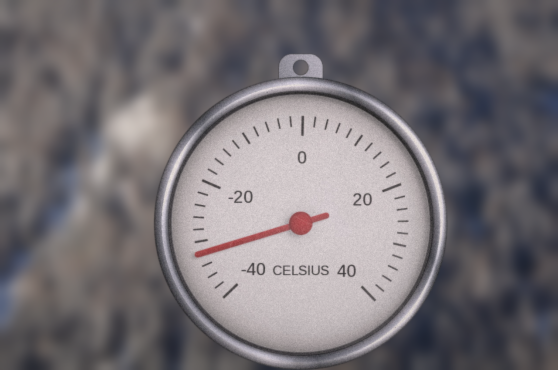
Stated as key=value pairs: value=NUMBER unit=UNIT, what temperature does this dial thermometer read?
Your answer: value=-32 unit=°C
